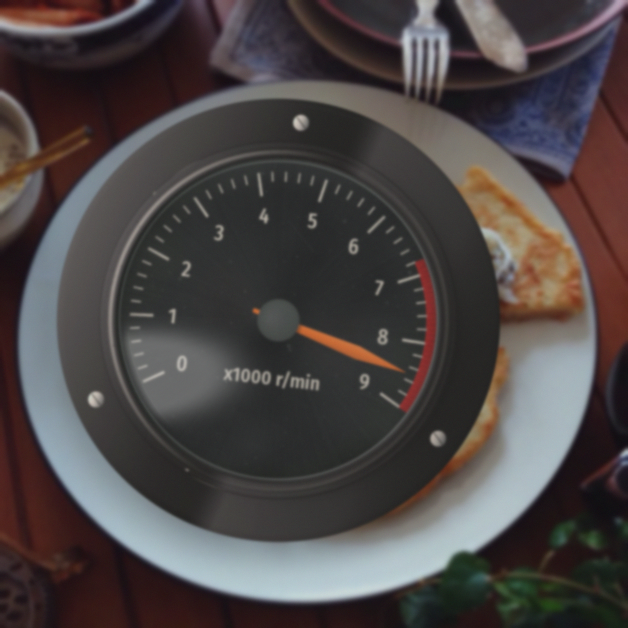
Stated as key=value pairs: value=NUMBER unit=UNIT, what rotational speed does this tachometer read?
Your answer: value=8500 unit=rpm
